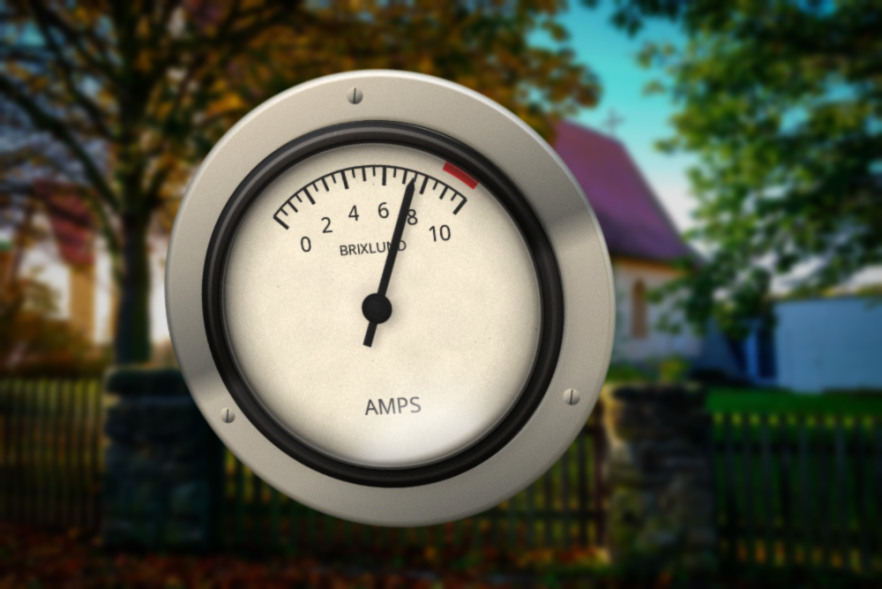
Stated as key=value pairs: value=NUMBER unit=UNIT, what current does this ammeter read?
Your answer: value=7.5 unit=A
